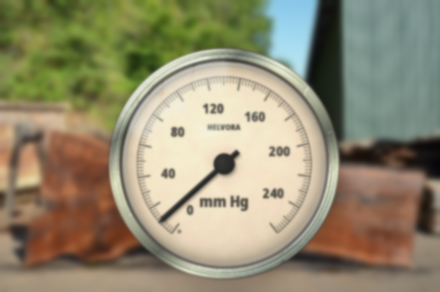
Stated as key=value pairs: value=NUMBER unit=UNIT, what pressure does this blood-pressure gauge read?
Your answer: value=10 unit=mmHg
